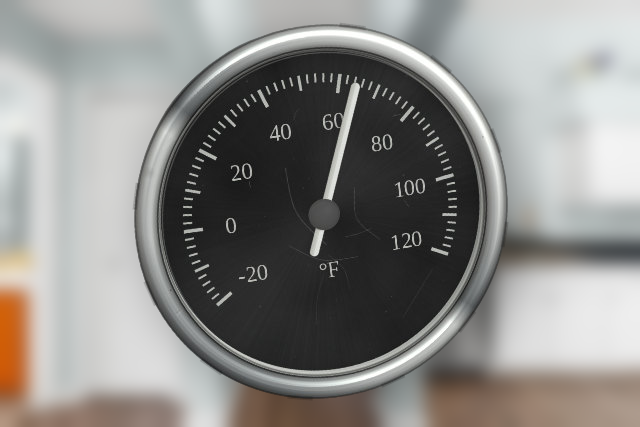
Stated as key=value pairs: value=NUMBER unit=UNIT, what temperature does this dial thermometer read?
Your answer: value=64 unit=°F
